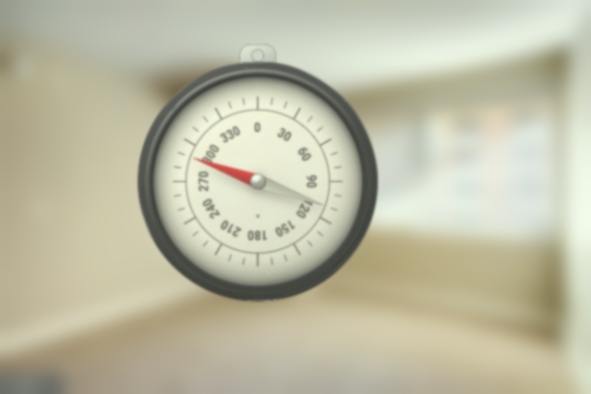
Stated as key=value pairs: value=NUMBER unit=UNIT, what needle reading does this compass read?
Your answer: value=290 unit=°
